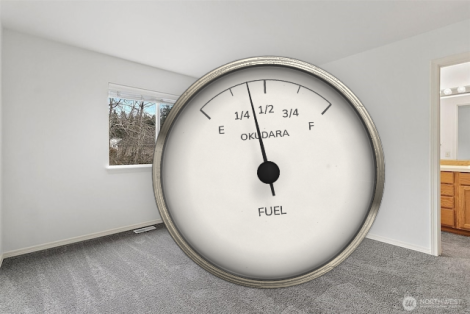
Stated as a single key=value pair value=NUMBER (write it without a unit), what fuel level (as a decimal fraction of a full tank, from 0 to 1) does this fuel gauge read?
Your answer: value=0.375
